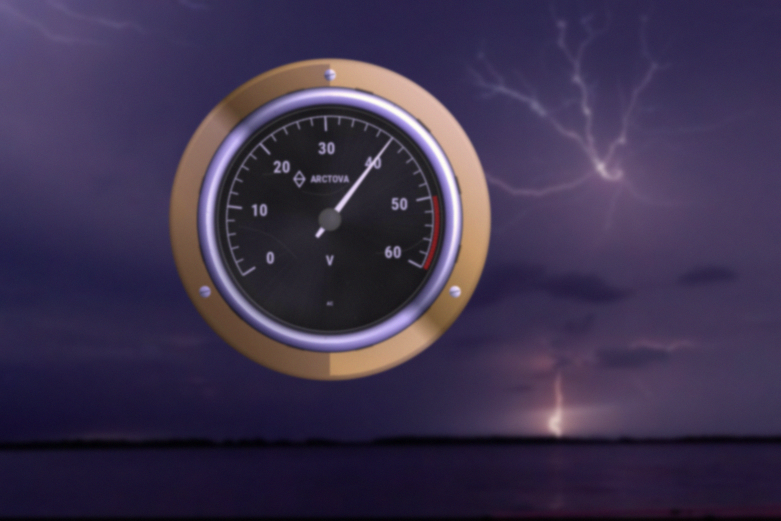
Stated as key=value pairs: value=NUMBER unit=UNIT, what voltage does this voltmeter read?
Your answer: value=40 unit=V
